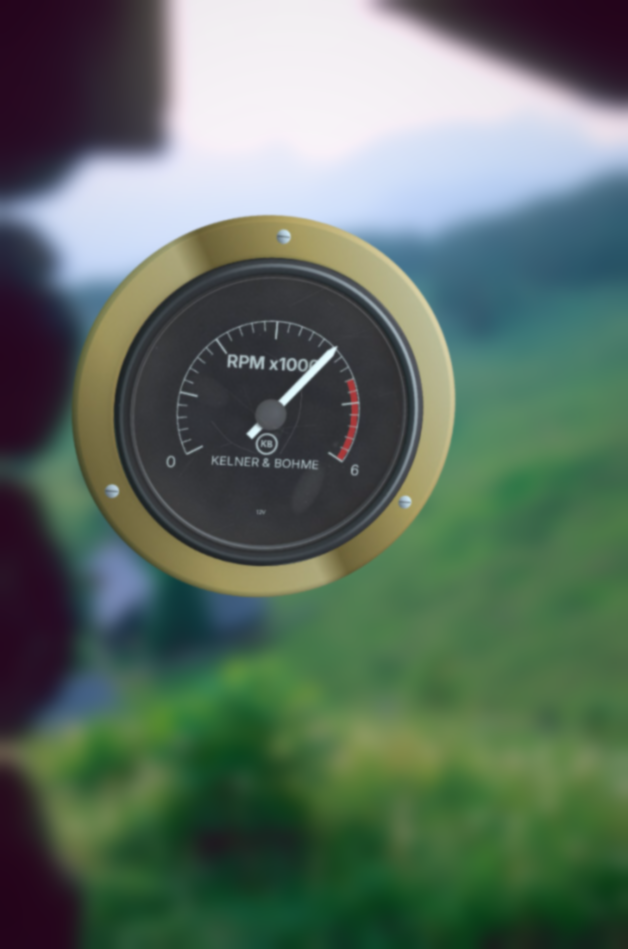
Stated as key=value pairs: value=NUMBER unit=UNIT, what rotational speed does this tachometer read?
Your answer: value=4000 unit=rpm
